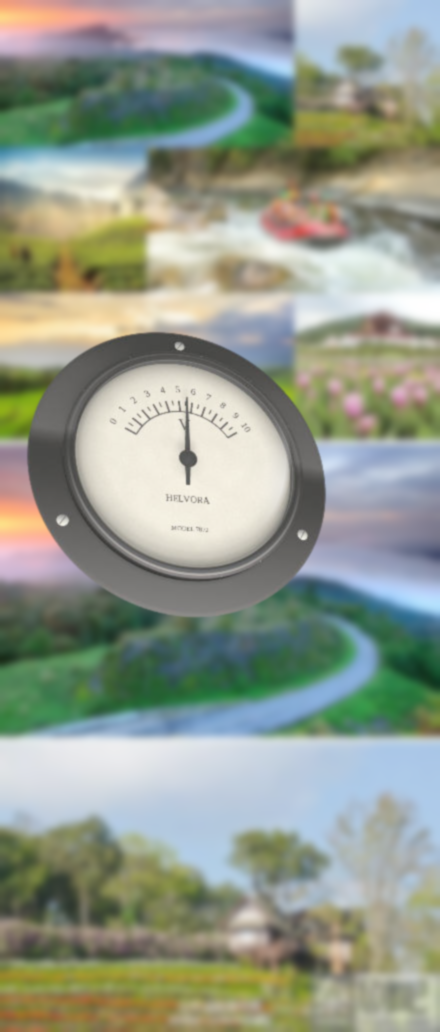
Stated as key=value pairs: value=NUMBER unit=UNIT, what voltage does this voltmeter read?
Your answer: value=5.5 unit=V
